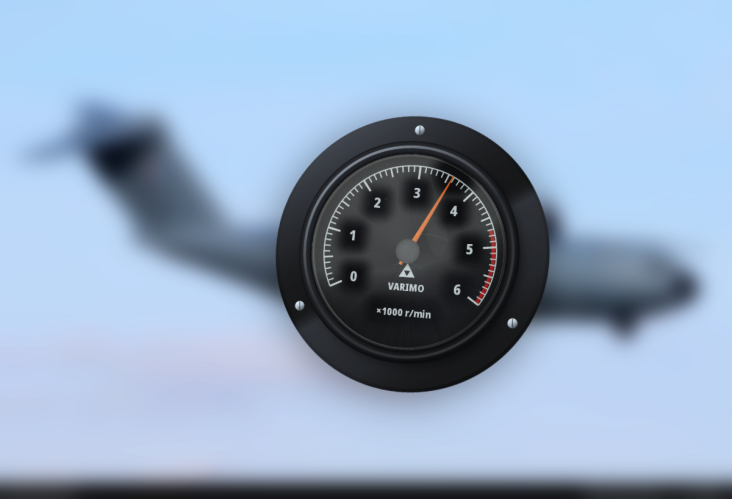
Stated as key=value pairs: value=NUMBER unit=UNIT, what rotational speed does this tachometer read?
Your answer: value=3600 unit=rpm
